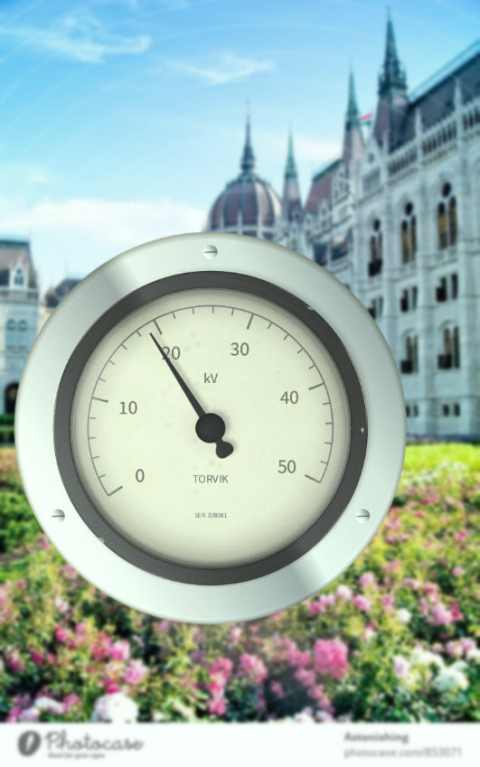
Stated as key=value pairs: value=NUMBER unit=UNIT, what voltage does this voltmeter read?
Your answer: value=19 unit=kV
